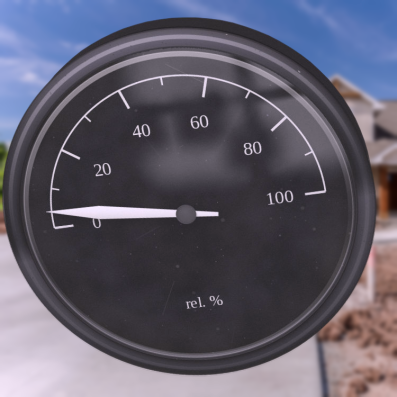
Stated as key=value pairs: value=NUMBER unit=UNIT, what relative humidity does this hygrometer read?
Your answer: value=5 unit=%
